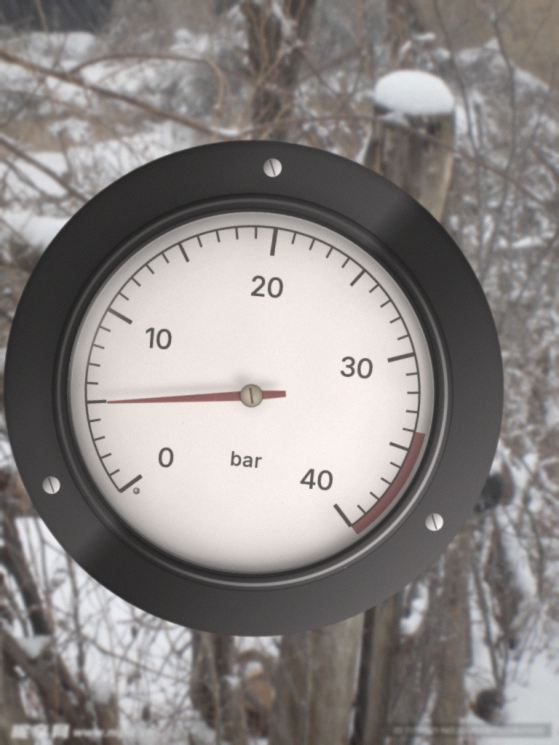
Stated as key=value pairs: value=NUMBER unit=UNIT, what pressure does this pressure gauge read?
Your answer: value=5 unit=bar
